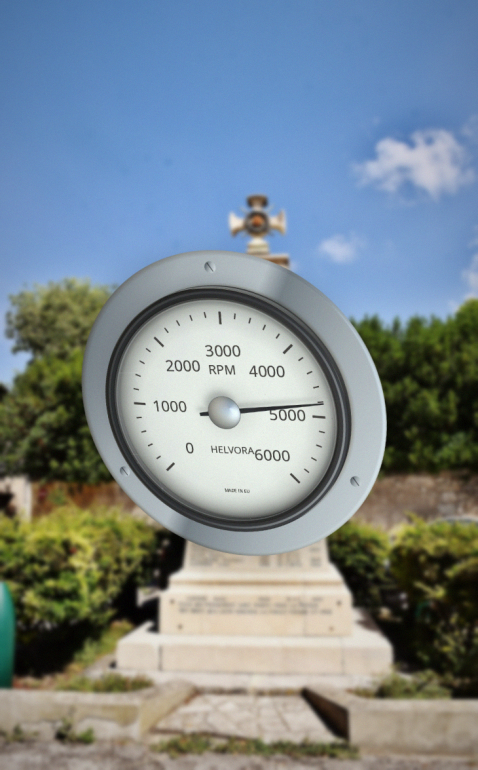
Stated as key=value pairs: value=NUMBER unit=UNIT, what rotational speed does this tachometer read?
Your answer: value=4800 unit=rpm
